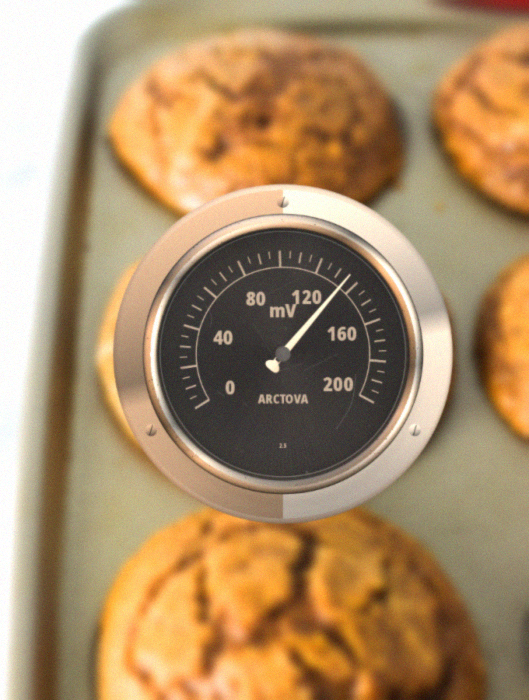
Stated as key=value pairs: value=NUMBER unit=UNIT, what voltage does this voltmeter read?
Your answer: value=135 unit=mV
